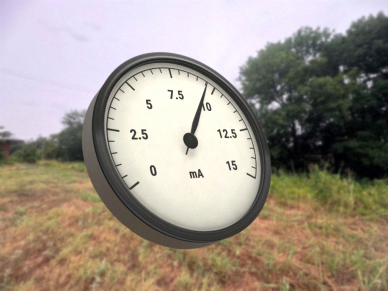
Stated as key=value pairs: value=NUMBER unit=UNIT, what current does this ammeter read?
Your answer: value=9.5 unit=mA
